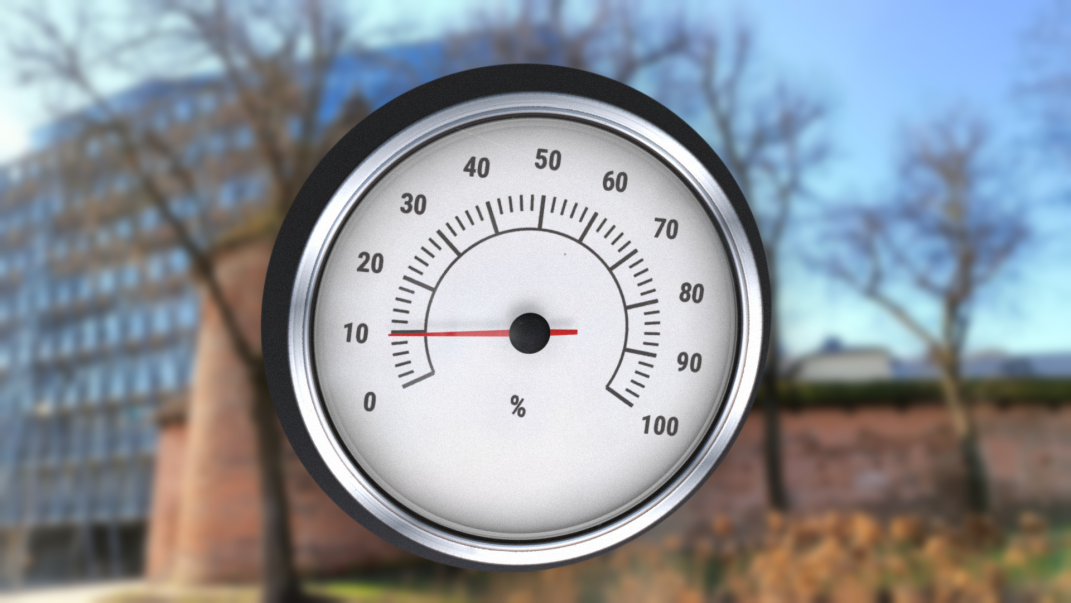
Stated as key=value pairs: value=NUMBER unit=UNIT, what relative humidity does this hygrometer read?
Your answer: value=10 unit=%
